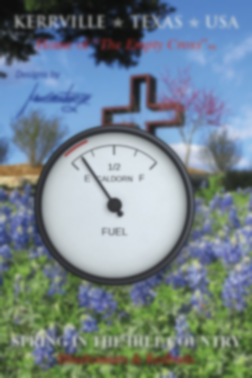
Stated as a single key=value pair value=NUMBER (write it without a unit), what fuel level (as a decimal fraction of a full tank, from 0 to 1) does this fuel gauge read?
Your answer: value=0.125
